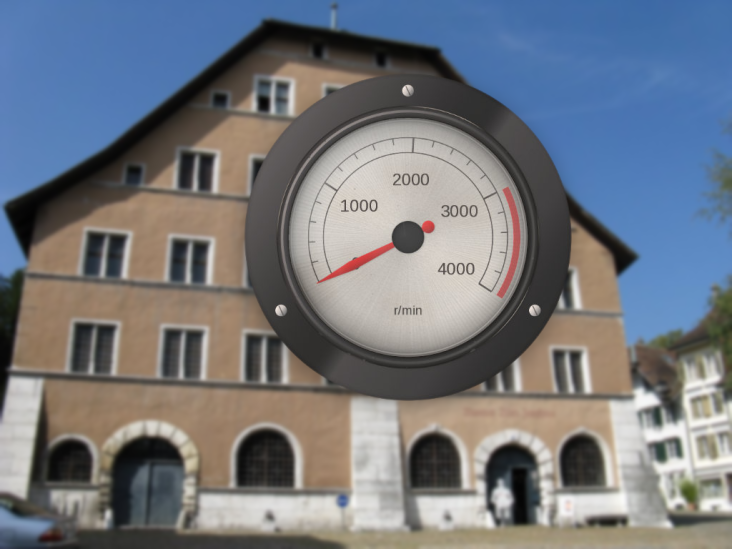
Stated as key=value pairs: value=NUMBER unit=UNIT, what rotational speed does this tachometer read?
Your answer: value=0 unit=rpm
